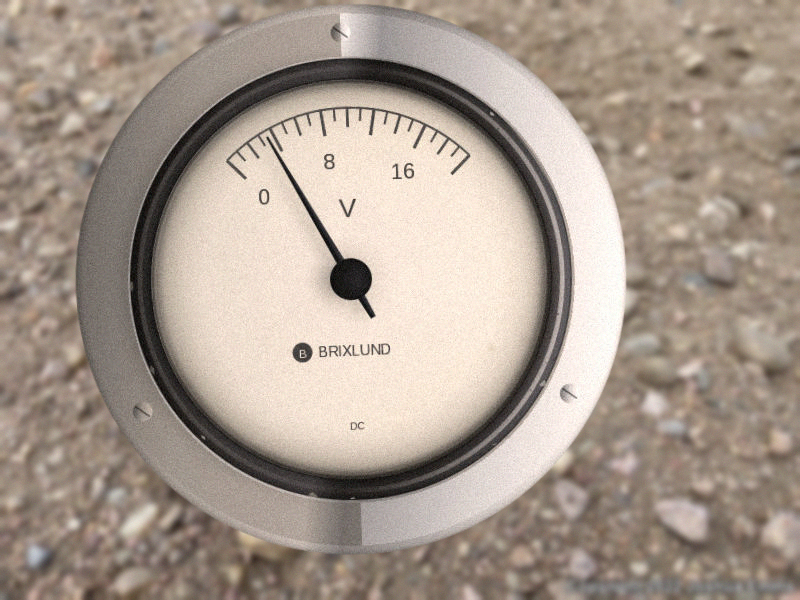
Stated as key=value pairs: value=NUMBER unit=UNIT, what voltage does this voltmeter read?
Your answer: value=3.5 unit=V
